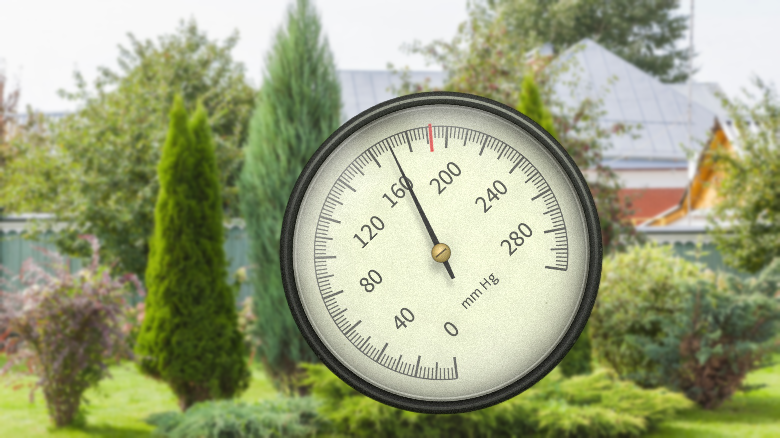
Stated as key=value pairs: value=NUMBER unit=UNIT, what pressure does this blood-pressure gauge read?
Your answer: value=170 unit=mmHg
